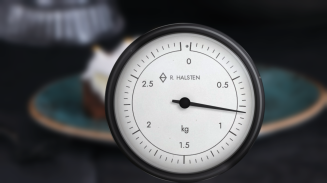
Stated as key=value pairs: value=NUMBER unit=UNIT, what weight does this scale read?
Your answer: value=0.8 unit=kg
